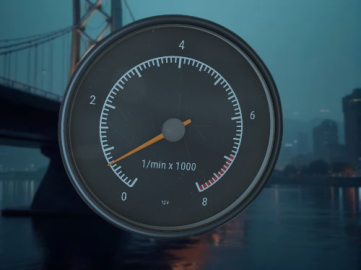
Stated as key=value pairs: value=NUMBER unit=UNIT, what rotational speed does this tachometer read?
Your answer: value=700 unit=rpm
